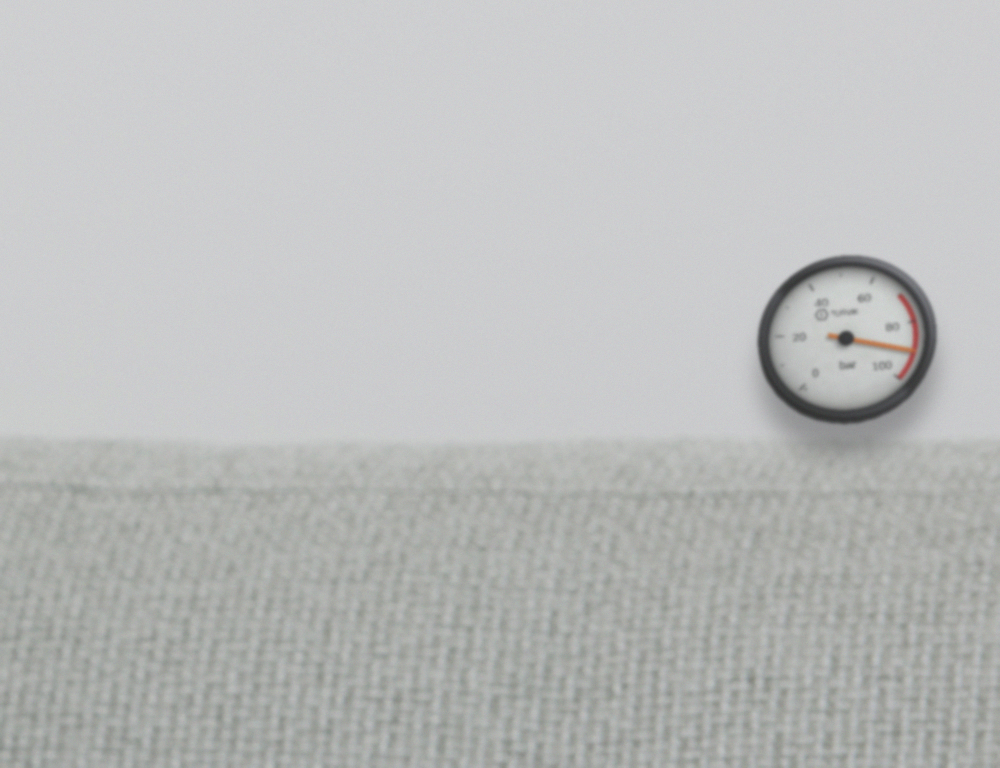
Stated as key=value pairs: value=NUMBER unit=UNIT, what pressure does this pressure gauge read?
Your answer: value=90 unit=bar
